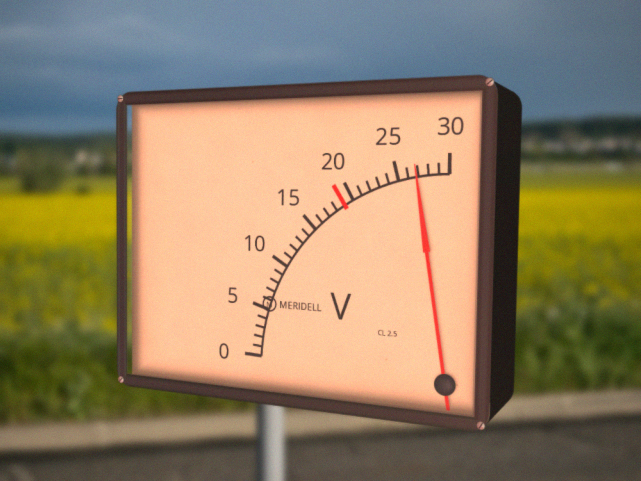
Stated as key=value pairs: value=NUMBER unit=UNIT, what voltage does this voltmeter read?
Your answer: value=27 unit=V
